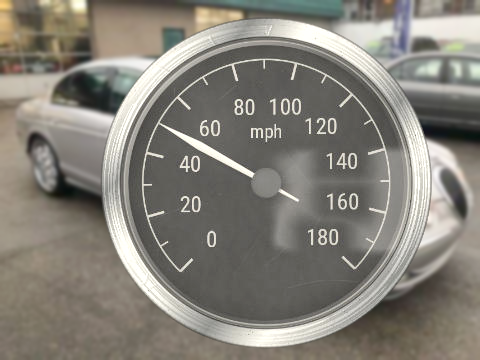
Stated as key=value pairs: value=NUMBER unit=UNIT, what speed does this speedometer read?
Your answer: value=50 unit=mph
